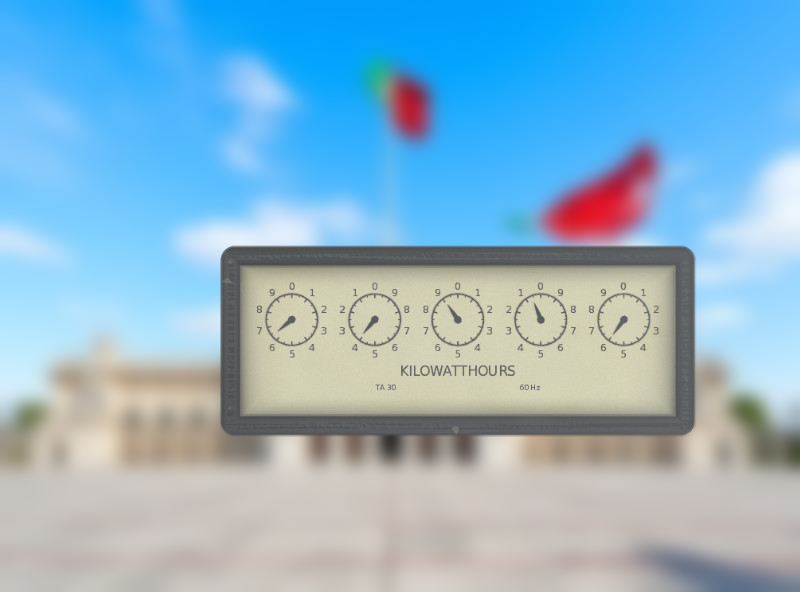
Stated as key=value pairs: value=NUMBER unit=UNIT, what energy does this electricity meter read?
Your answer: value=63906 unit=kWh
